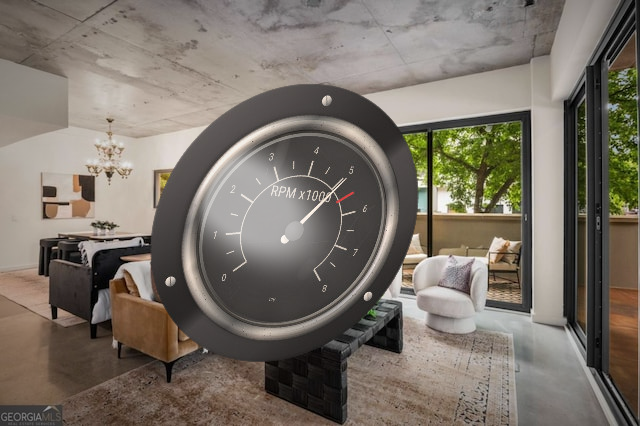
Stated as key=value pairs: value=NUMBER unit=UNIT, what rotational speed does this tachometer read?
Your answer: value=5000 unit=rpm
